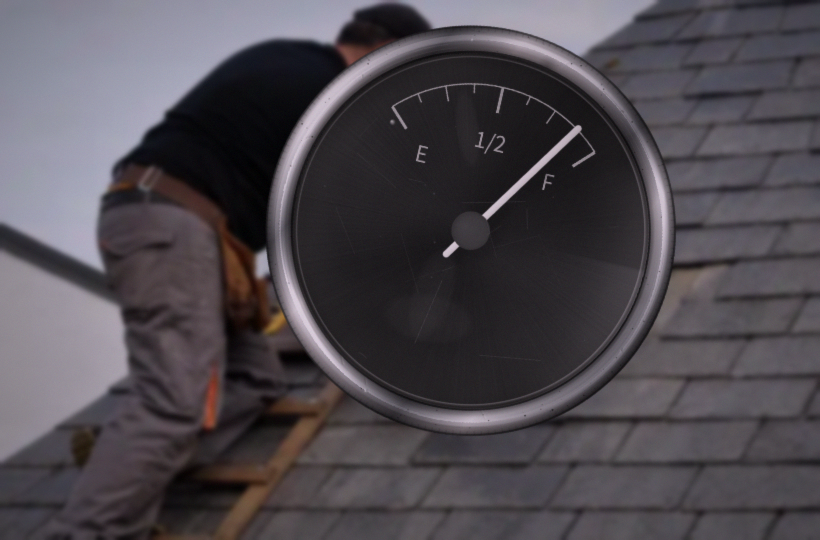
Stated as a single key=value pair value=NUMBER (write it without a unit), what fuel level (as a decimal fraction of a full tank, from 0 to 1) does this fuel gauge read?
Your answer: value=0.875
